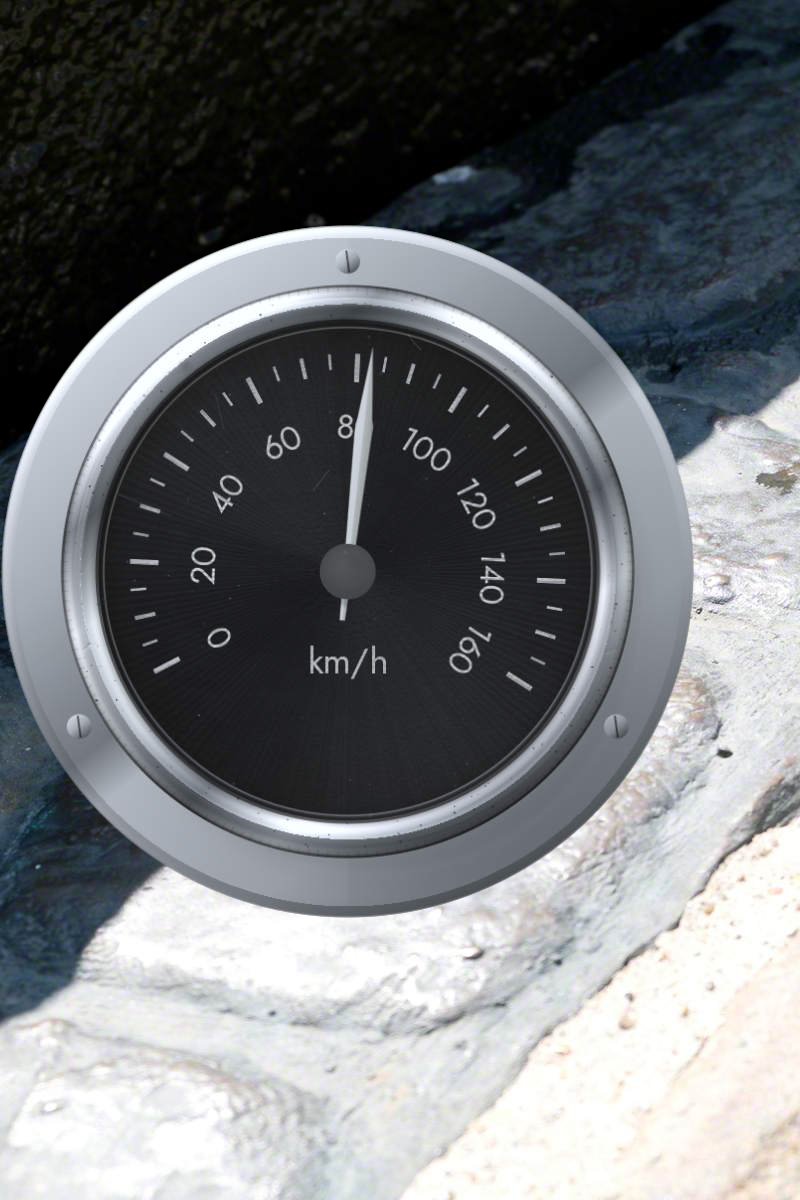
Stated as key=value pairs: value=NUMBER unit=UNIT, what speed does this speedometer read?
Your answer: value=82.5 unit=km/h
